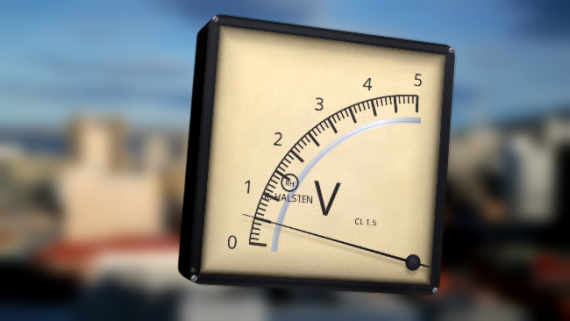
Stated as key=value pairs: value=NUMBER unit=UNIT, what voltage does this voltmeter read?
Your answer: value=0.5 unit=V
